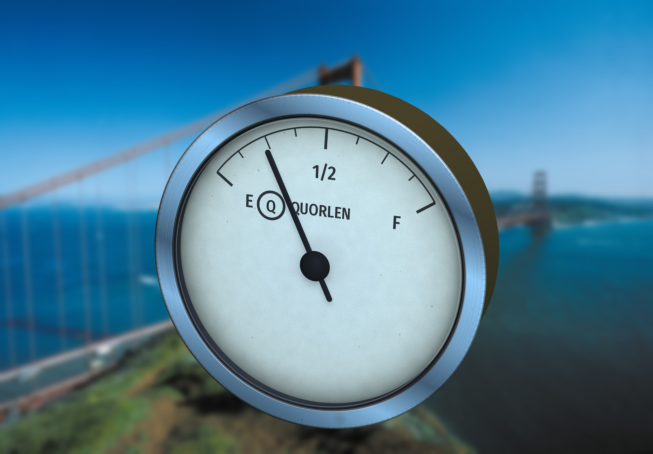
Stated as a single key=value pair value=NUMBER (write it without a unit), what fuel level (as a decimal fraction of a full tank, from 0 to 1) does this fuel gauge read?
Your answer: value=0.25
